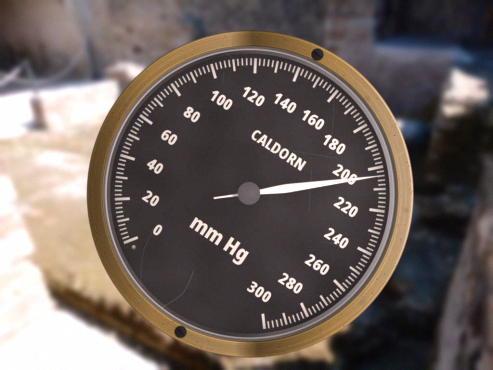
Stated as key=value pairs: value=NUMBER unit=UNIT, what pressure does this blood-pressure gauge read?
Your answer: value=204 unit=mmHg
